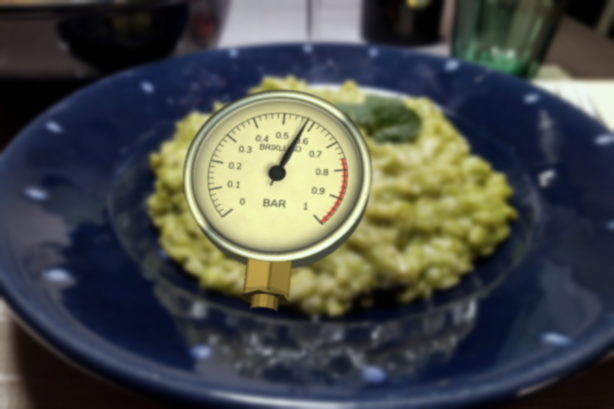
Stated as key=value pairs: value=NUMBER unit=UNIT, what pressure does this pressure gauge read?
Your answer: value=0.58 unit=bar
